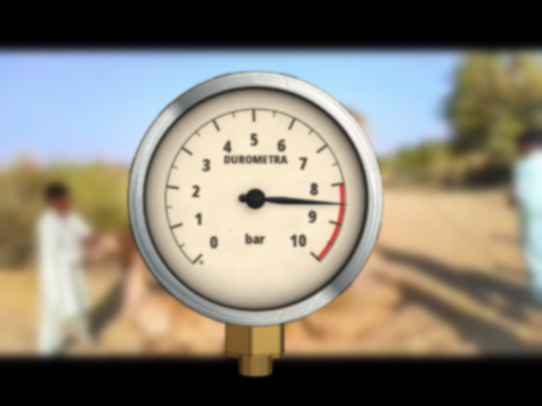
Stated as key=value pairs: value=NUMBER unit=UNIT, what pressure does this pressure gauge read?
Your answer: value=8.5 unit=bar
